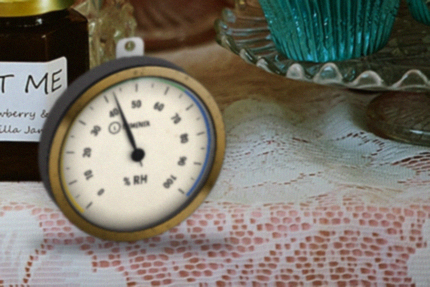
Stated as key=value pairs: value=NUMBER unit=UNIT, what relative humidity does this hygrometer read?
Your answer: value=42.5 unit=%
